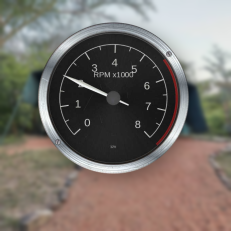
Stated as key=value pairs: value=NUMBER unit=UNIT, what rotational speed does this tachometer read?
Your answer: value=2000 unit=rpm
